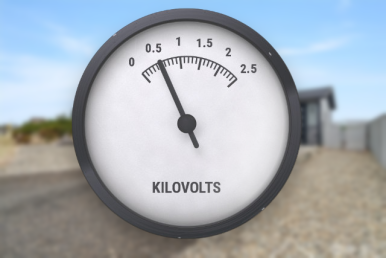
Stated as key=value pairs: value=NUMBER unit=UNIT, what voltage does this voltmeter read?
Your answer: value=0.5 unit=kV
